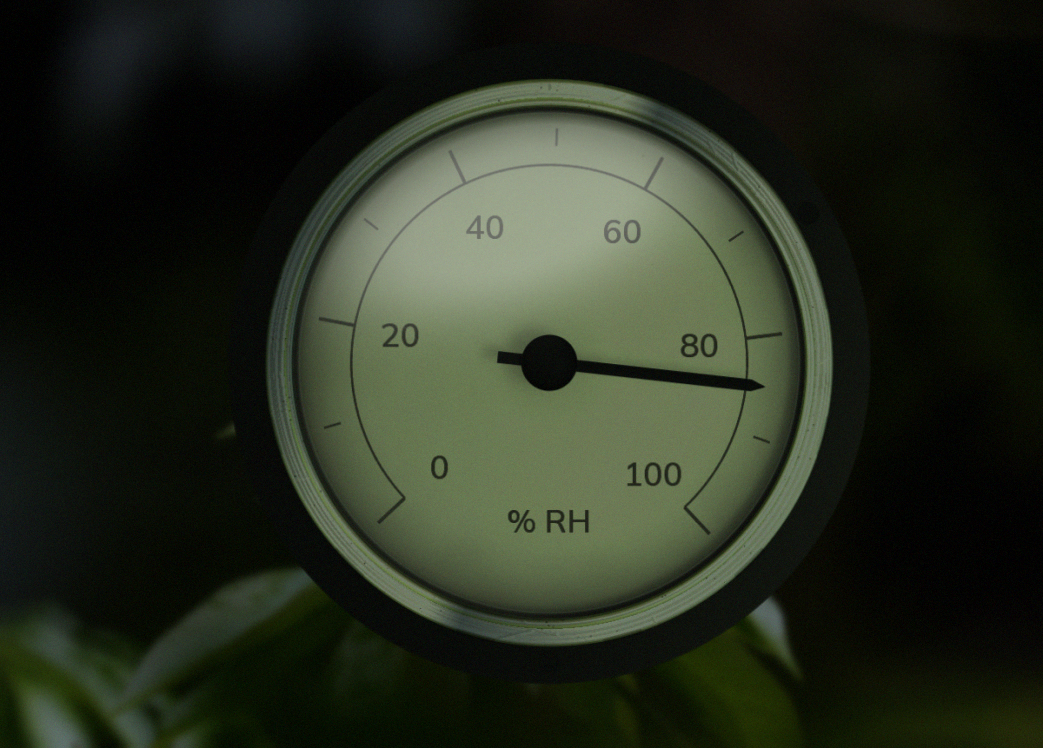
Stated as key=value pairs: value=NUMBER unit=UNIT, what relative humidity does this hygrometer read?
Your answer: value=85 unit=%
